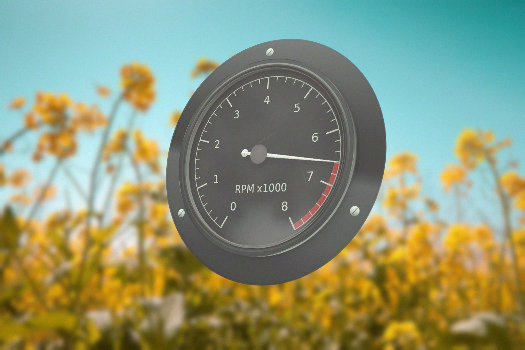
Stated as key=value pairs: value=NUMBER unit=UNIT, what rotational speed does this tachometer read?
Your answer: value=6600 unit=rpm
